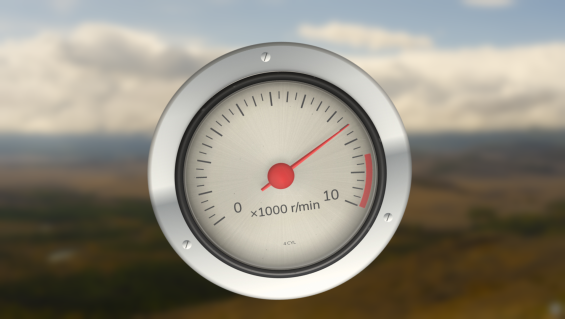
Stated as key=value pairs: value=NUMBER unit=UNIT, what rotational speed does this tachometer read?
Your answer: value=7500 unit=rpm
